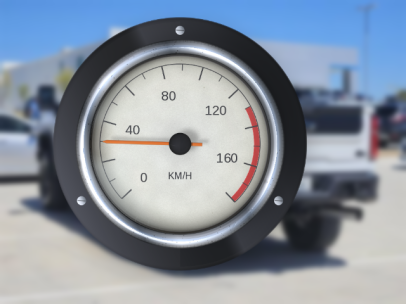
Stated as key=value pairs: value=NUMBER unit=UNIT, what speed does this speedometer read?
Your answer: value=30 unit=km/h
